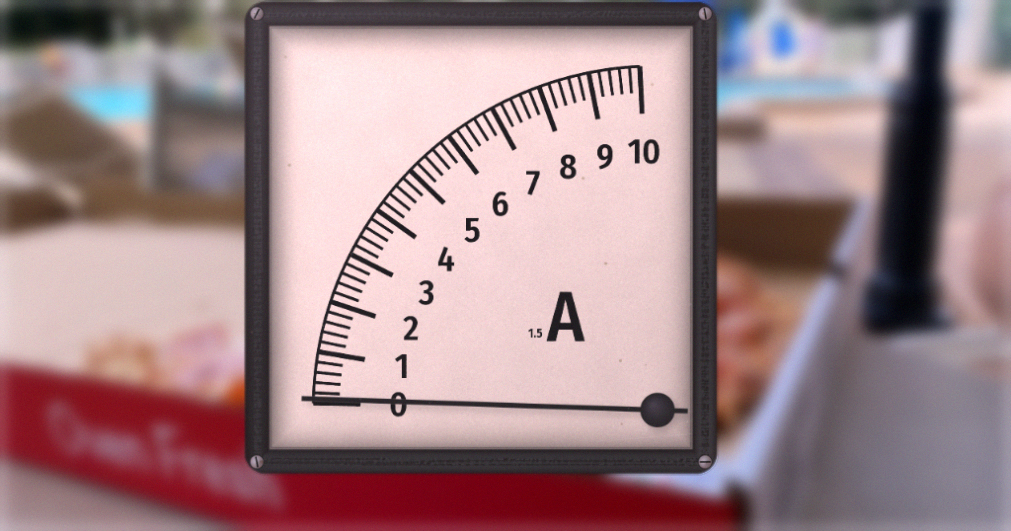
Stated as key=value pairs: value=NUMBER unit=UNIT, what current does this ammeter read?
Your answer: value=0.1 unit=A
